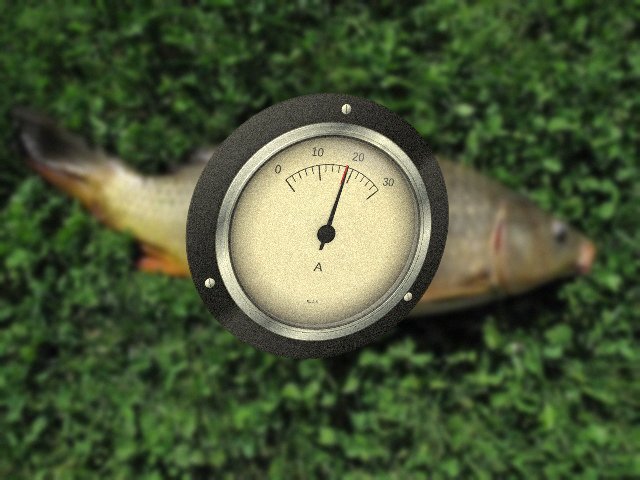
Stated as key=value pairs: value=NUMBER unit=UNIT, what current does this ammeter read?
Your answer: value=18 unit=A
